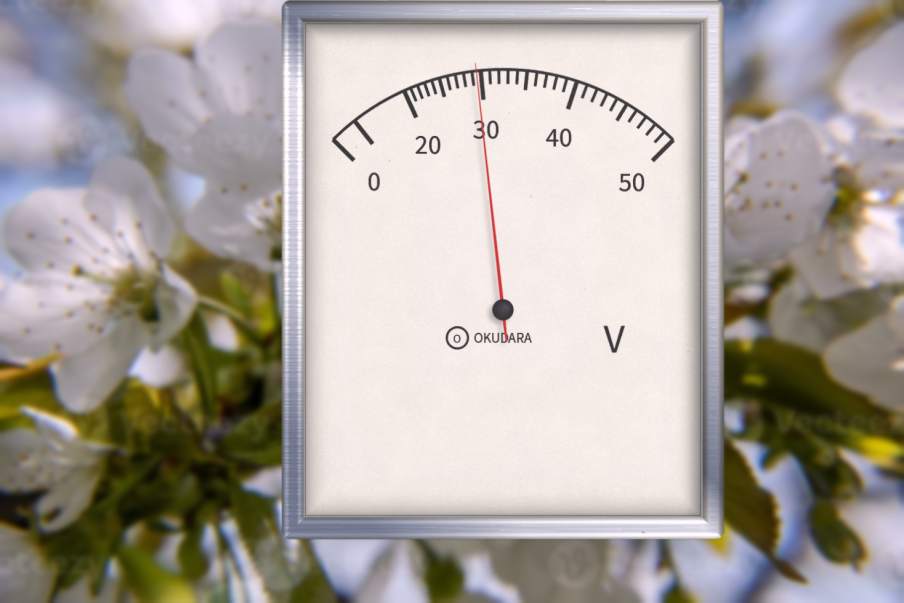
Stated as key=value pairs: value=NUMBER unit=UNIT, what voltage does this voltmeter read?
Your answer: value=29.5 unit=V
